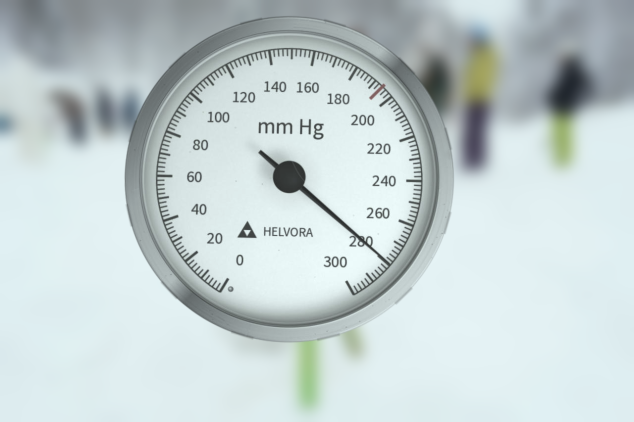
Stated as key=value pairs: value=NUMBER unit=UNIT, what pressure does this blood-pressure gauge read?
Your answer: value=280 unit=mmHg
